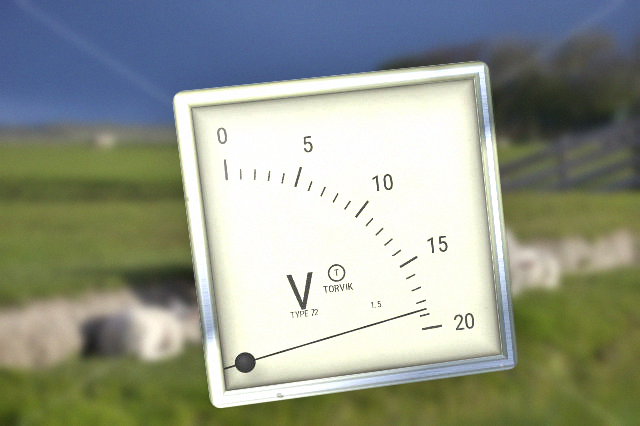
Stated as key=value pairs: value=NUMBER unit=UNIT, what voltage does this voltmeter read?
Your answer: value=18.5 unit=V
